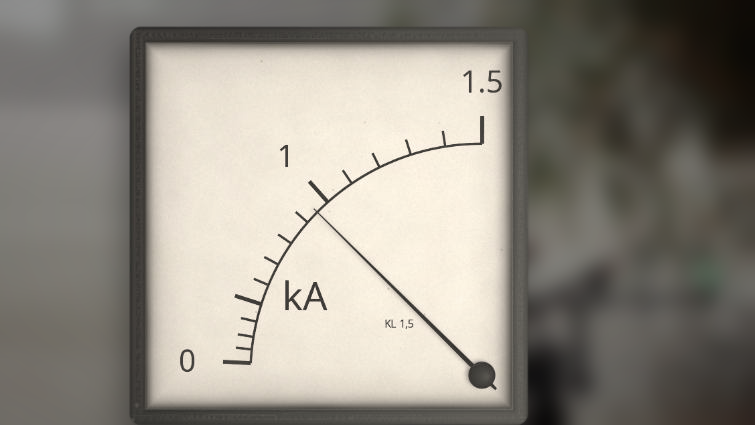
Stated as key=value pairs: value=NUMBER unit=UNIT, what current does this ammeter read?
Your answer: value=0.95 unit=kA
